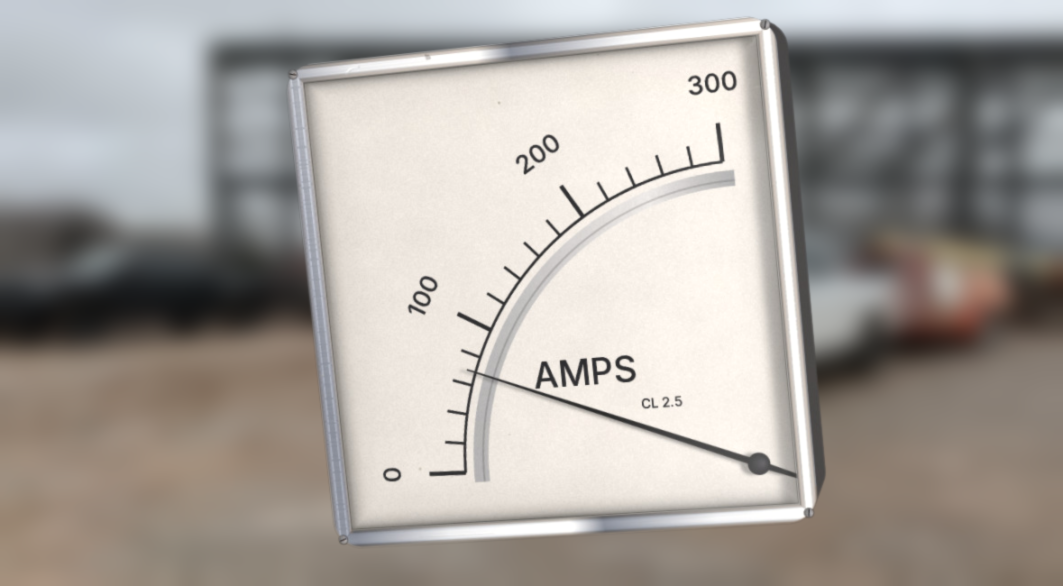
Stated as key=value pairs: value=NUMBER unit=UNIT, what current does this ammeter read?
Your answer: value=70 unit=A
